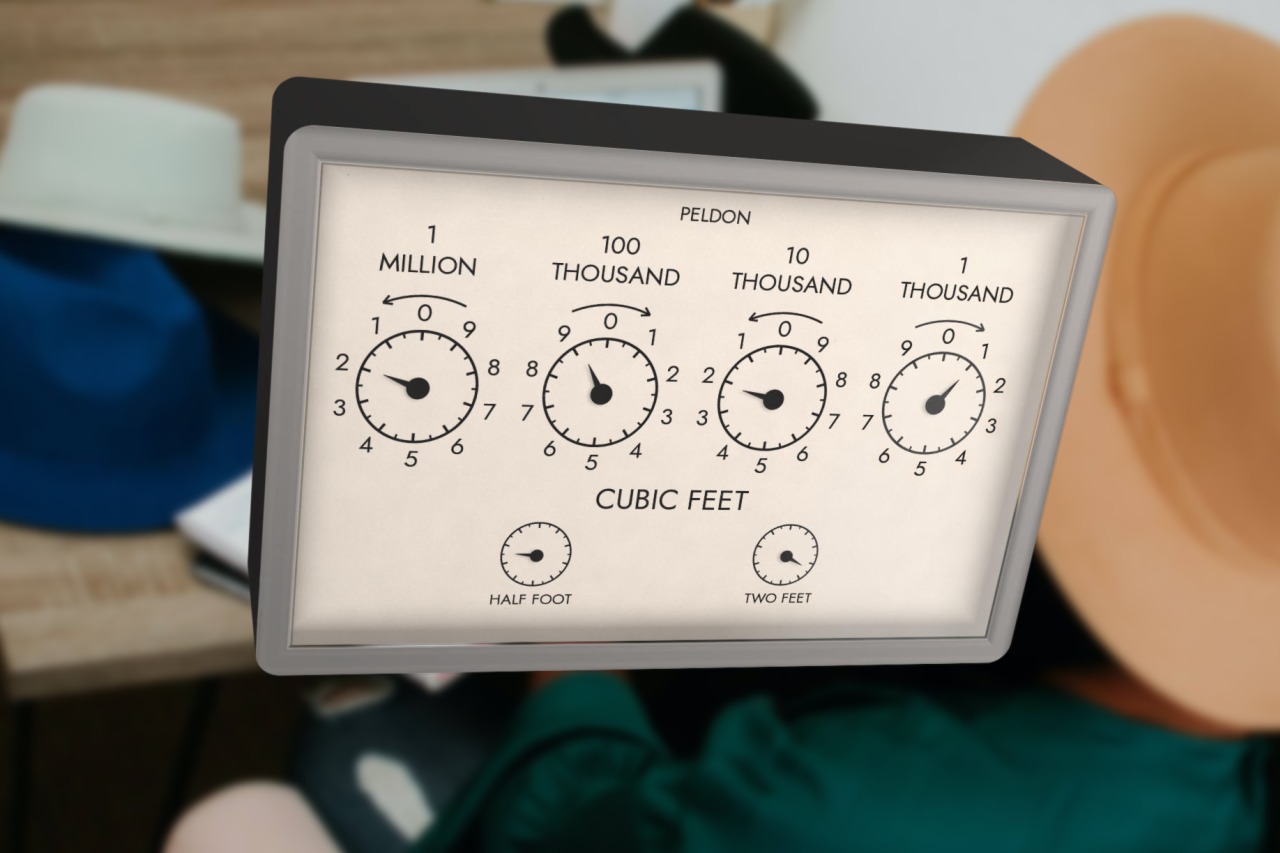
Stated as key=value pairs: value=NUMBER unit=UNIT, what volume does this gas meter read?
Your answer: value=192100 unit=ft³
